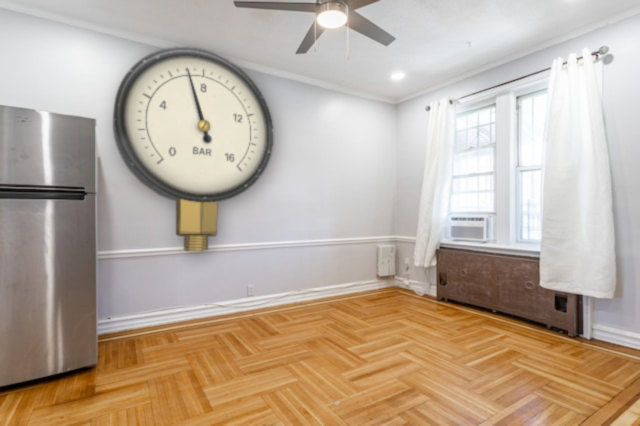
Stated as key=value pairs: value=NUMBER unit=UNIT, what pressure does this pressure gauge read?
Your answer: value=7 unit=bar
